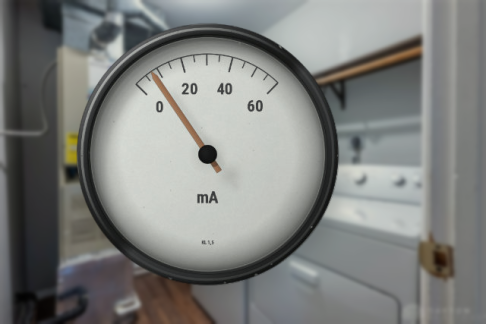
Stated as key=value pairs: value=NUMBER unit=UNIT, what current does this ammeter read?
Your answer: value=7.5 unit=mA
